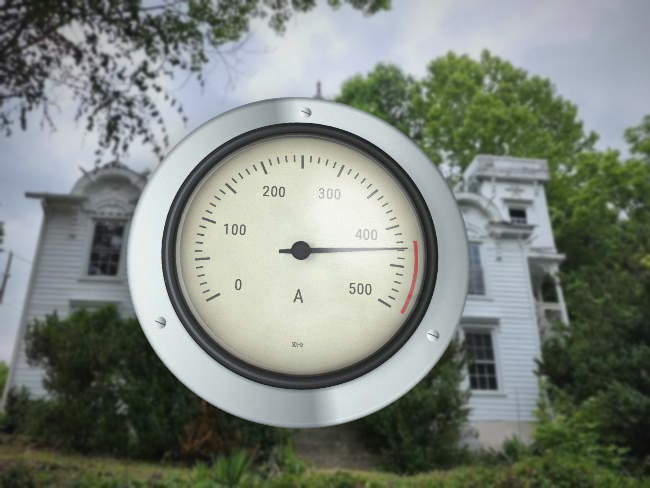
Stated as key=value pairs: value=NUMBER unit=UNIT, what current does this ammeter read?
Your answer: value=430 unit=A
